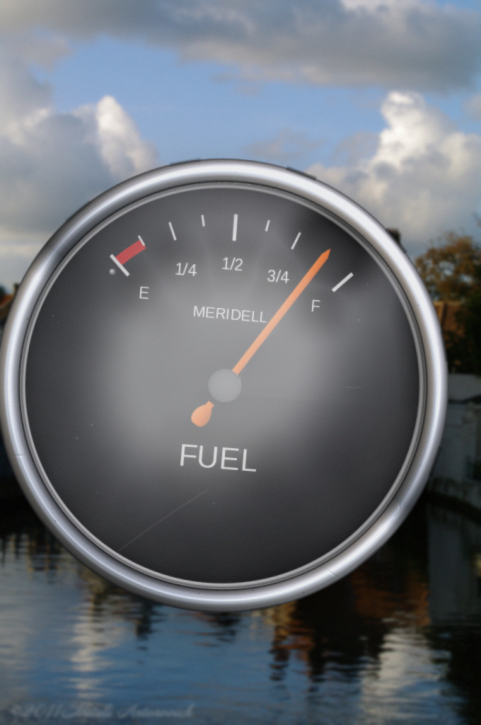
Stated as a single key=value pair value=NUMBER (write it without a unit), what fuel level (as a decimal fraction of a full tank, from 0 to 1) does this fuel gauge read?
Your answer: value=0.875
